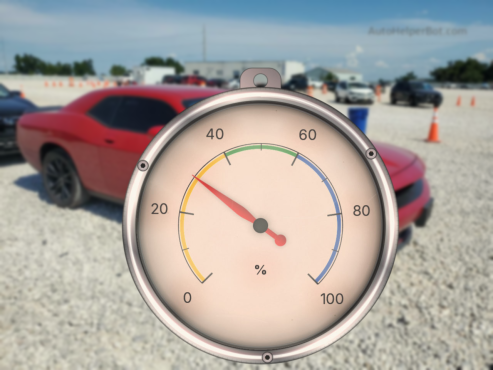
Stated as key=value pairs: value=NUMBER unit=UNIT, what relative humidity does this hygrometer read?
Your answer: value=30 unit=%
